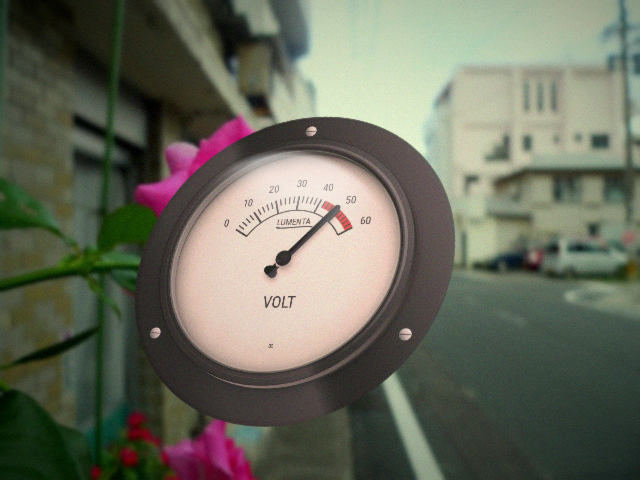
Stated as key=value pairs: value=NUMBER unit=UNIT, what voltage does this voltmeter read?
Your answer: value=50 unit=V
